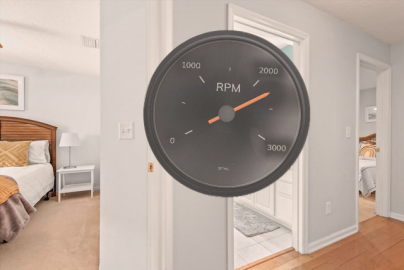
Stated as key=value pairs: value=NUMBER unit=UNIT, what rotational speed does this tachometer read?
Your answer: value=2250 unit=rpm
